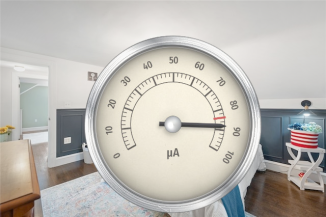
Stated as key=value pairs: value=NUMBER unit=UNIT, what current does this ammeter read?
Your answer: value=88 unit=µA
